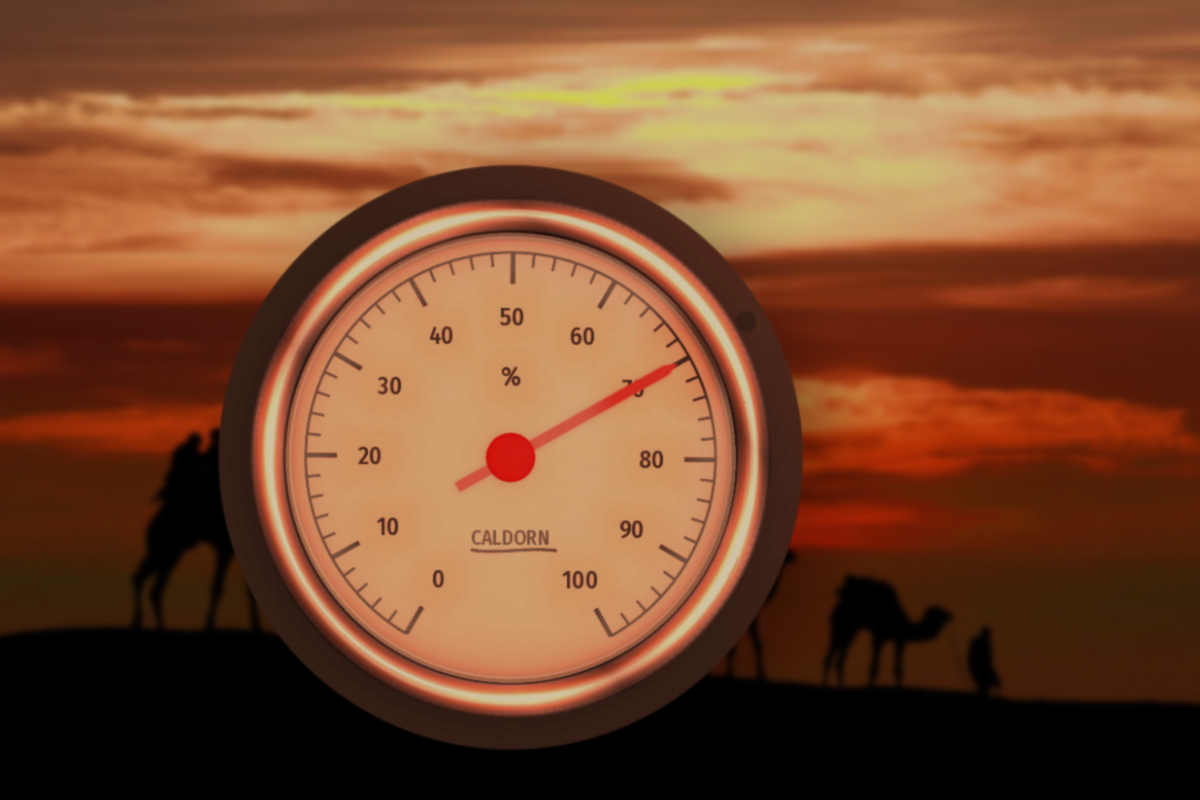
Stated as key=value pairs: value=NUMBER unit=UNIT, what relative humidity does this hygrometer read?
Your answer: value=70 unit=%
